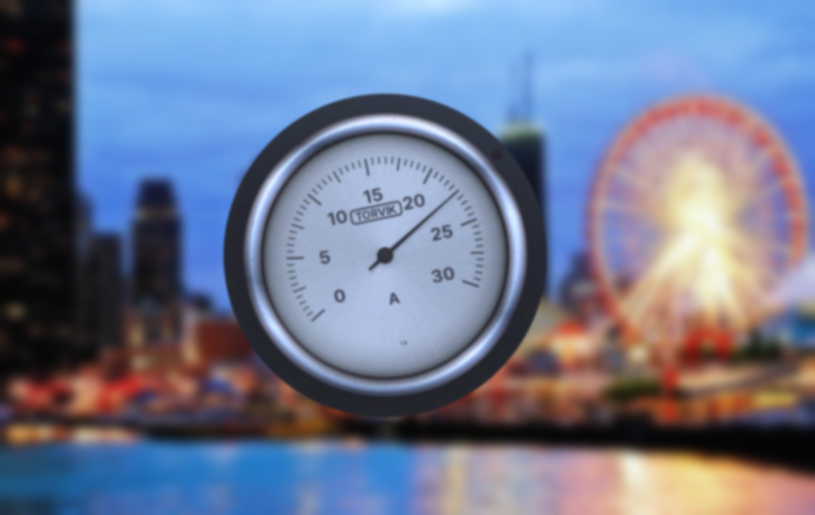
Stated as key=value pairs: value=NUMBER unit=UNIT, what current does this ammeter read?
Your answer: value=22.5 unit=A
